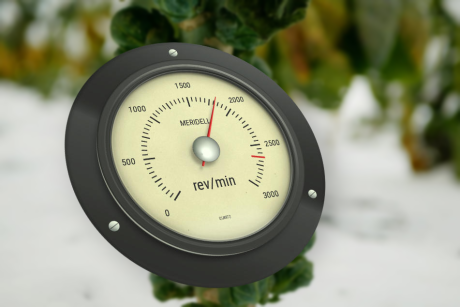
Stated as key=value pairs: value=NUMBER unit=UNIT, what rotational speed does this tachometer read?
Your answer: value=1800 unit=rpm
